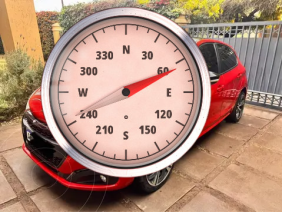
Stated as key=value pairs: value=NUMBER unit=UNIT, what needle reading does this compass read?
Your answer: value=65 unit=°
